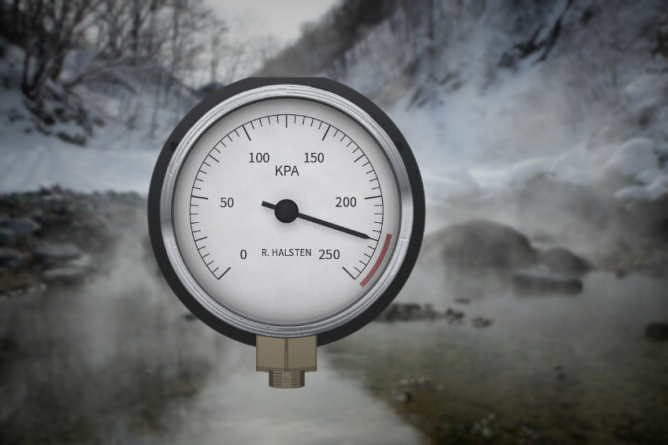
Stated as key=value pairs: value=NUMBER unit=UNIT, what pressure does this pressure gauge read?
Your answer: value=225 unit=kPa
